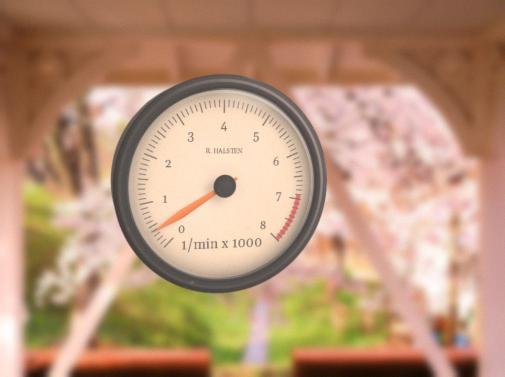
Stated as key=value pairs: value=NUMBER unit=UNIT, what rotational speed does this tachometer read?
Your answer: value=400 unit=rpm
